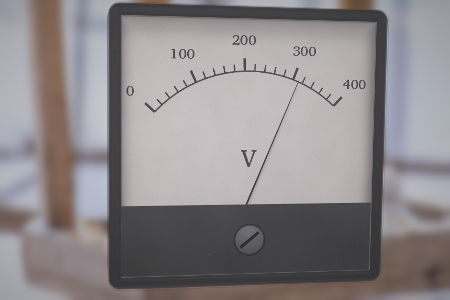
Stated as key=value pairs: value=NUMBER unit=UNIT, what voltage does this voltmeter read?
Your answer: value=310 unit=V
